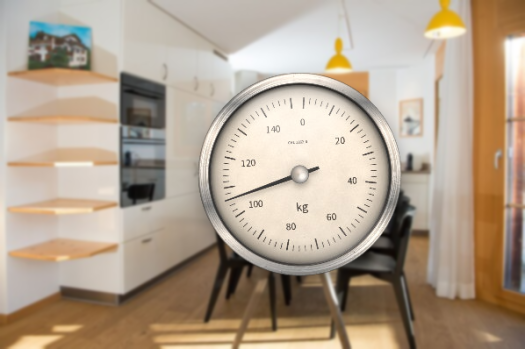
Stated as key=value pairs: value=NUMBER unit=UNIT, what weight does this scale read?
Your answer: value=106 unit=kg
